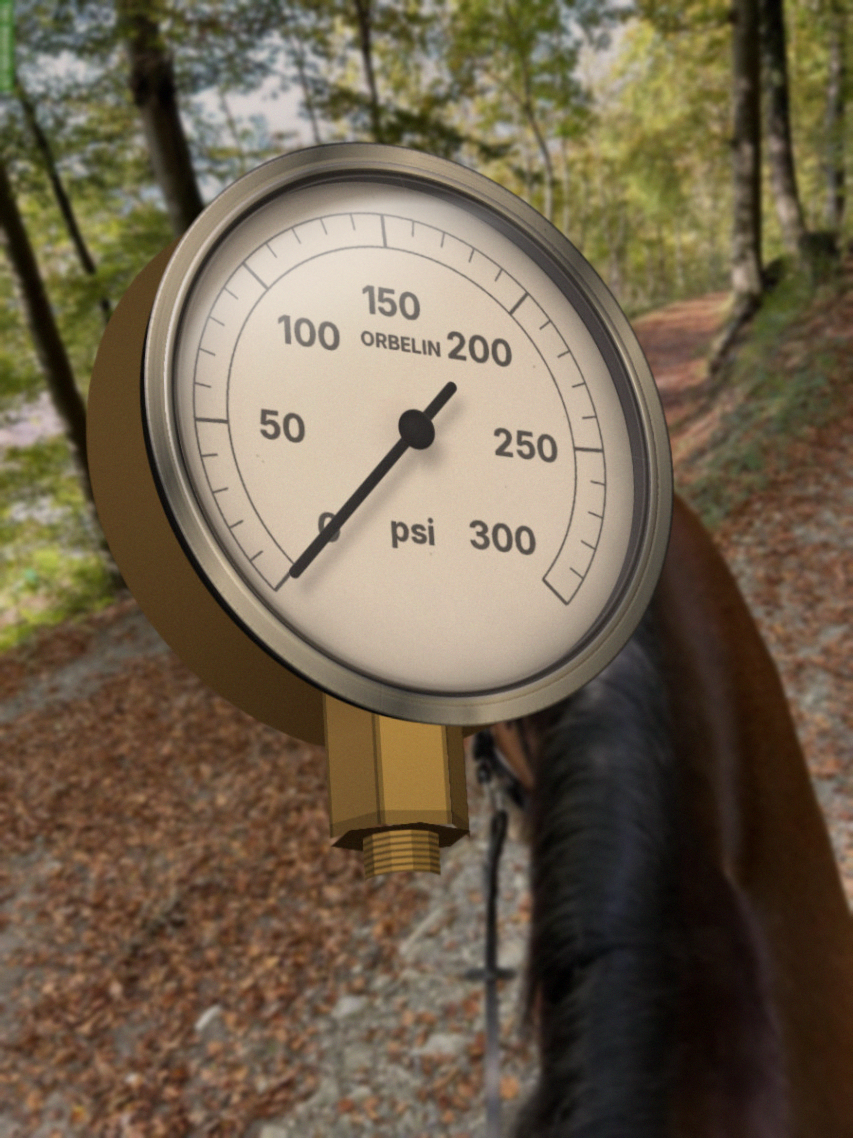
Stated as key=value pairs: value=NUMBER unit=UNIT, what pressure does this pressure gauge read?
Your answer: value=0 unit=psi
